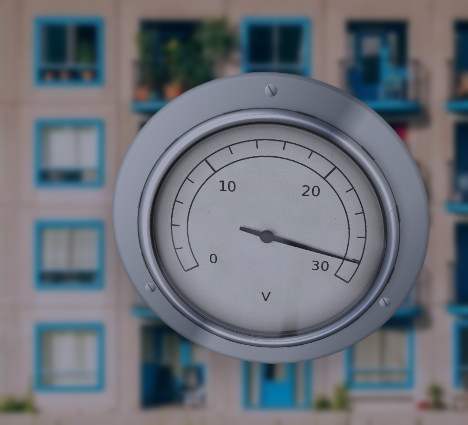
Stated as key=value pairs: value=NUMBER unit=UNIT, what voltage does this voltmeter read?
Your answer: value=28 unit=V
